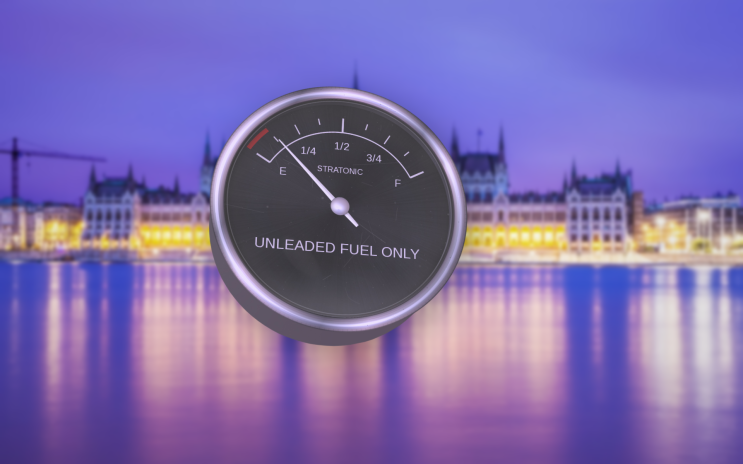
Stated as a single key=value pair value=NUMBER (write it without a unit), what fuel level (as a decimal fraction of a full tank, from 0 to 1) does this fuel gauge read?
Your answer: value=0.125
